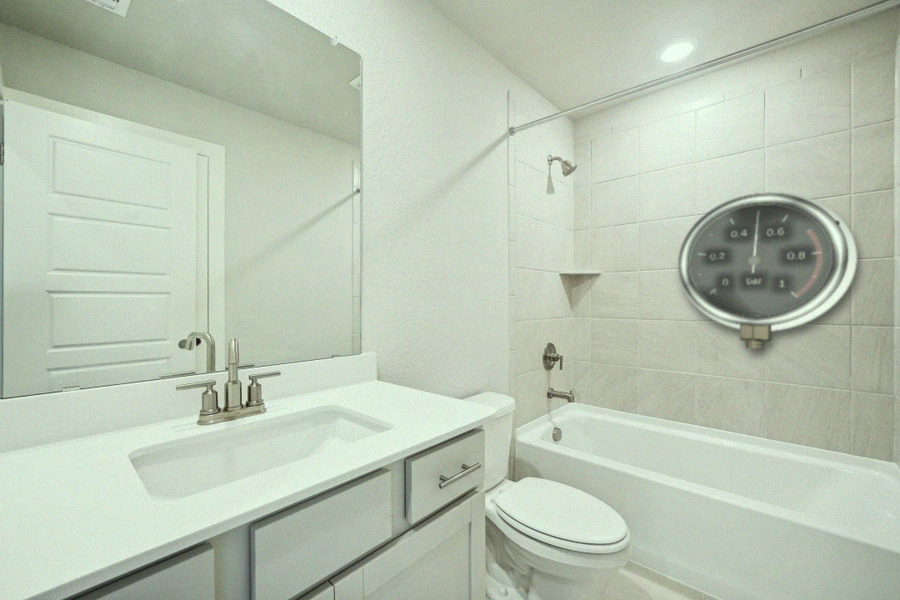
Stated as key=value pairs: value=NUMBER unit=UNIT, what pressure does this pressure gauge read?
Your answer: value=0.5 unit=bar
